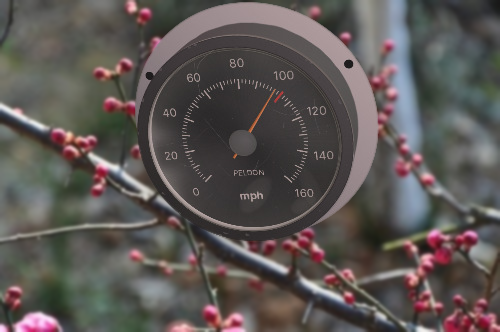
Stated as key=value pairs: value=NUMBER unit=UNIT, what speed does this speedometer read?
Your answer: value=100 unit=mph
